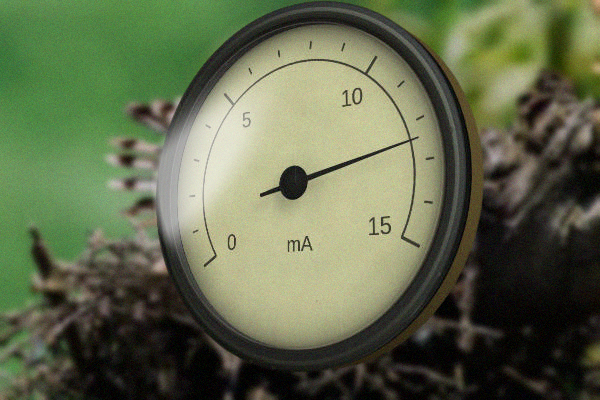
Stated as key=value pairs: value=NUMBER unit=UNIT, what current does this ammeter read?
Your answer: value=12.5 unit=mA
